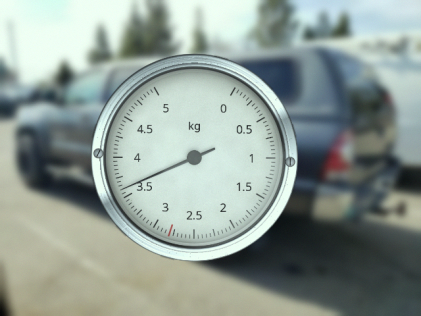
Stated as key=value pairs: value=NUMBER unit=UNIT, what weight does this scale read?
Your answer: value=3.6 unit=kg
